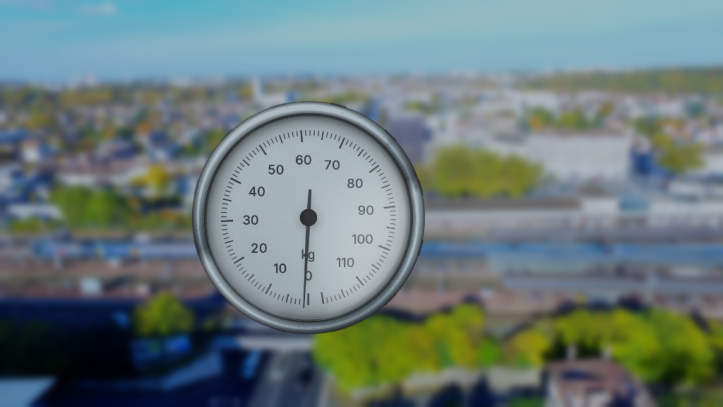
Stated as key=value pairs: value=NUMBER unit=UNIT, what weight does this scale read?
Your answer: value=1 unit=kg
